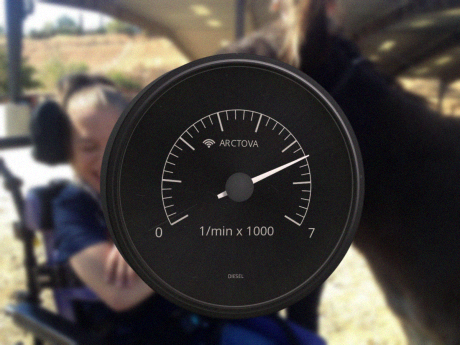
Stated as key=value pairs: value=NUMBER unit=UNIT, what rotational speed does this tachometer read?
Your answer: value=5400 unit=rpm
